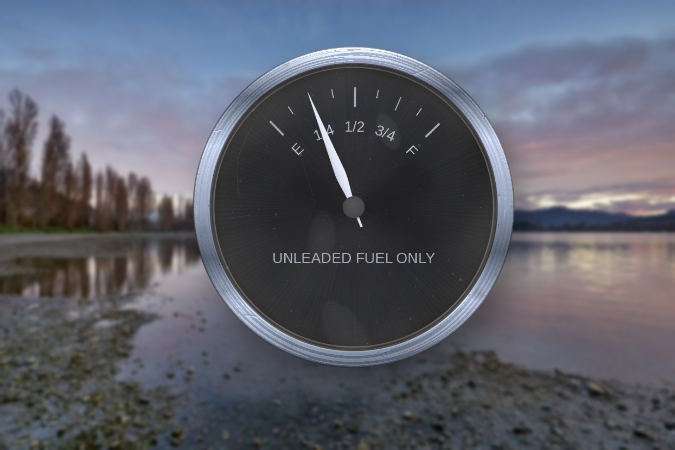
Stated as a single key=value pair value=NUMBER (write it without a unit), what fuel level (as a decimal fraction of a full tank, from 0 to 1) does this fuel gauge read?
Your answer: value=0.25
